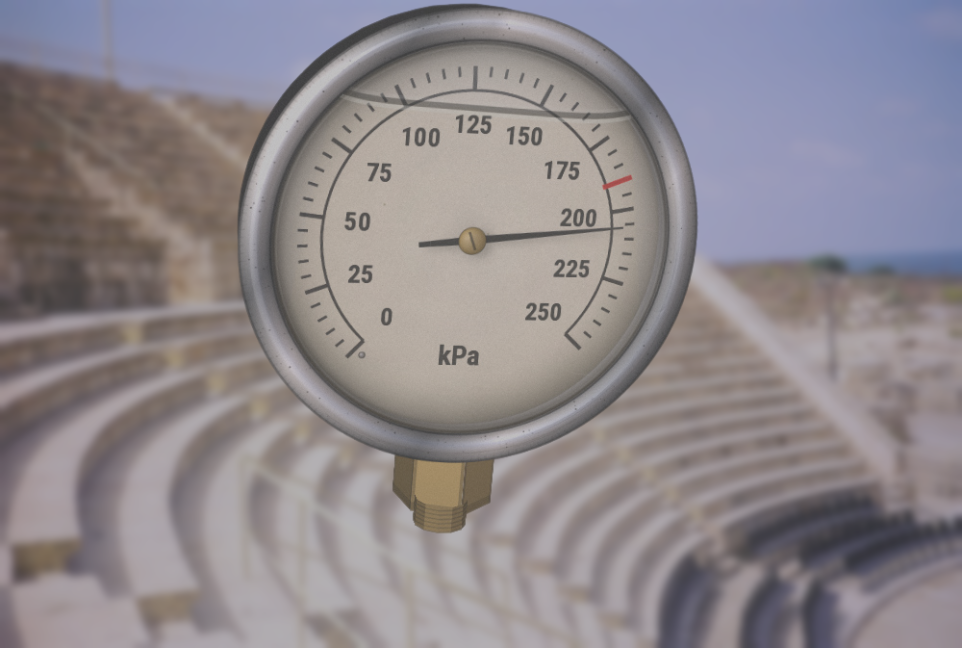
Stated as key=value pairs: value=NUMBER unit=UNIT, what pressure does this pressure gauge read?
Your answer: value=205 unit=kPa
